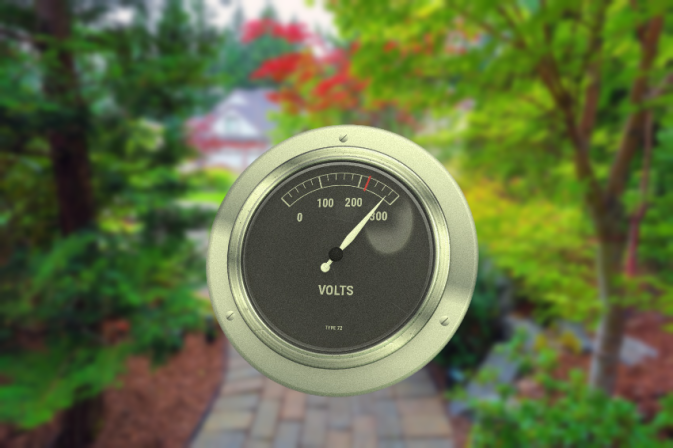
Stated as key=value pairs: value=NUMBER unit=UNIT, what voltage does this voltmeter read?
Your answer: value=280 unit=V
